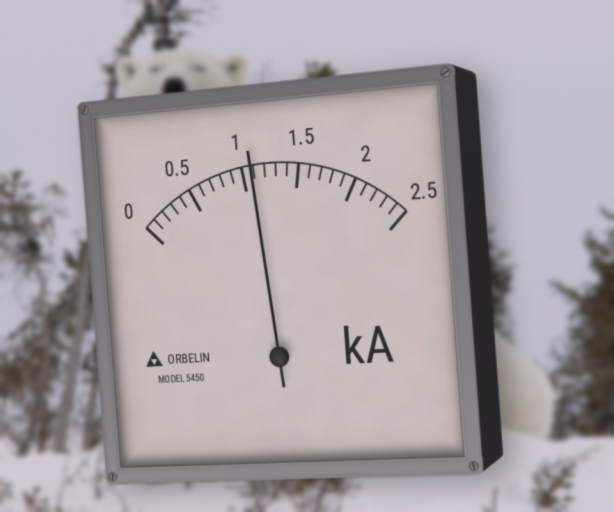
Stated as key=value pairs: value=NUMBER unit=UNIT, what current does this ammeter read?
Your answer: value=1.1 unit=kA
